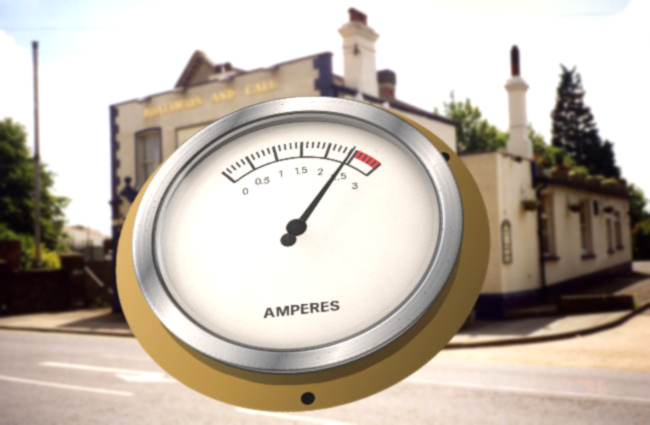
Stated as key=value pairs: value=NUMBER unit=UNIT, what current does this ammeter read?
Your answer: value=2.5 unit=A
